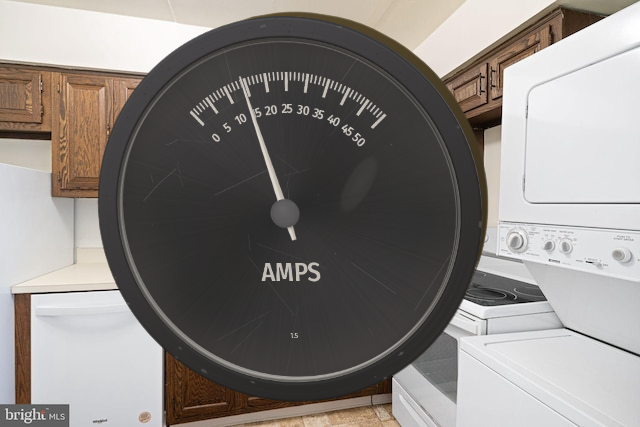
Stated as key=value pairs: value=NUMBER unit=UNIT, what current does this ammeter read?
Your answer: value=15 unit=A
